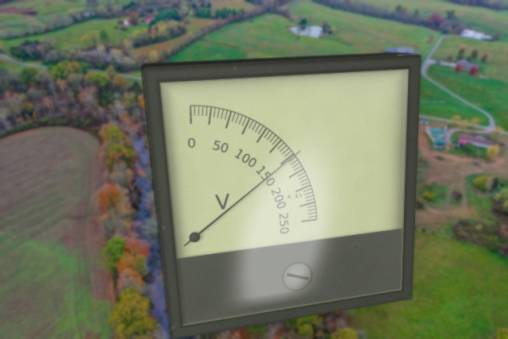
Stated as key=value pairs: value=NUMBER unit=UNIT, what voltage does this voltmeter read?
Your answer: value=150 unit=V
